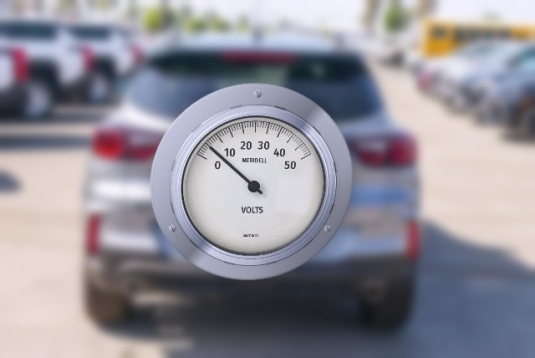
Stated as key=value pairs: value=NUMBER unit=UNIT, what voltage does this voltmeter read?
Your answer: value=5 unit=V
